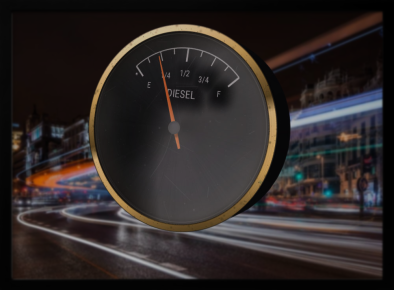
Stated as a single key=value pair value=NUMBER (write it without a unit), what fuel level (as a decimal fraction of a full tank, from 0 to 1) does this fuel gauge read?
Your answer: value=0.25
